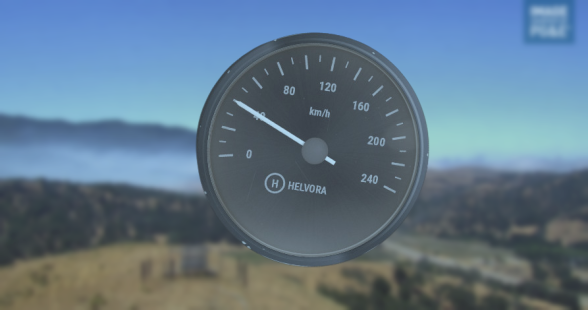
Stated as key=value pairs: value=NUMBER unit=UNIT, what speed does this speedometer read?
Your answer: value=40 unit=km/h
